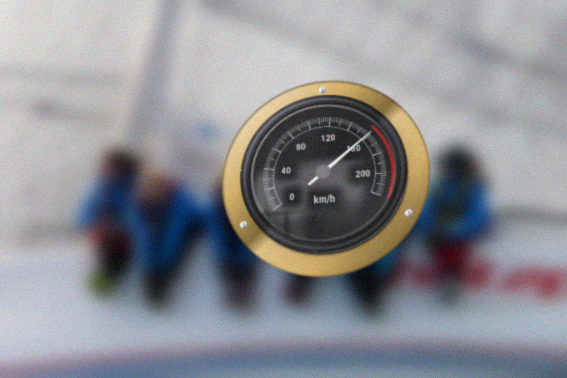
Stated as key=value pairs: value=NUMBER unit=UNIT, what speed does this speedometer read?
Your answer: value=160 unit=km/h
